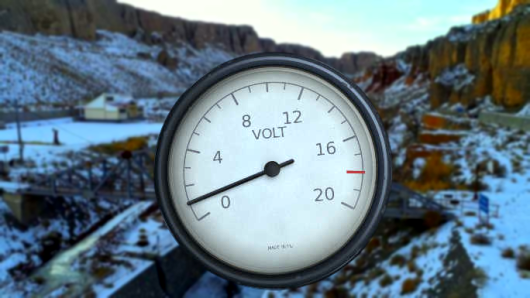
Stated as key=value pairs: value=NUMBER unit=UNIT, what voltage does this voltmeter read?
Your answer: value=1 unit=V
